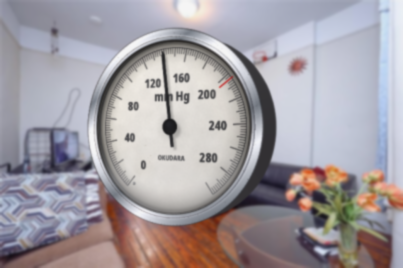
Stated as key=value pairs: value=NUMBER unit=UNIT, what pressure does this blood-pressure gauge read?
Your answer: value=140 unit=mmHg
